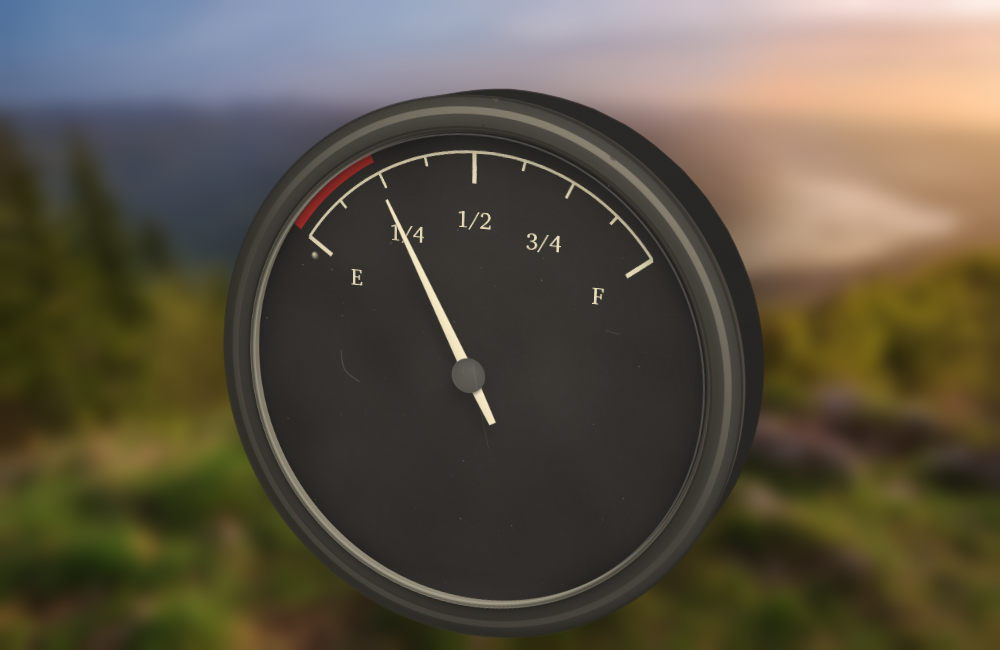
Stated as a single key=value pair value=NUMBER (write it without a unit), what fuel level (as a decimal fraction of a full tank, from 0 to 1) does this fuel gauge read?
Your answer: value=0.25
